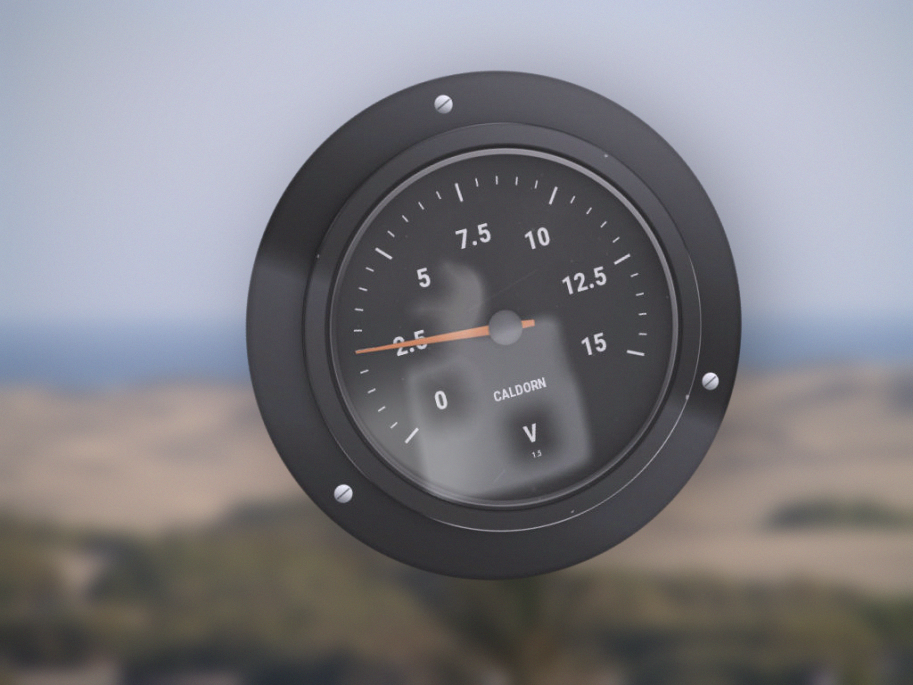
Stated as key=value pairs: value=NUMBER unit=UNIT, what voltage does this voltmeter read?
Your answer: value=2.5 unit=V
